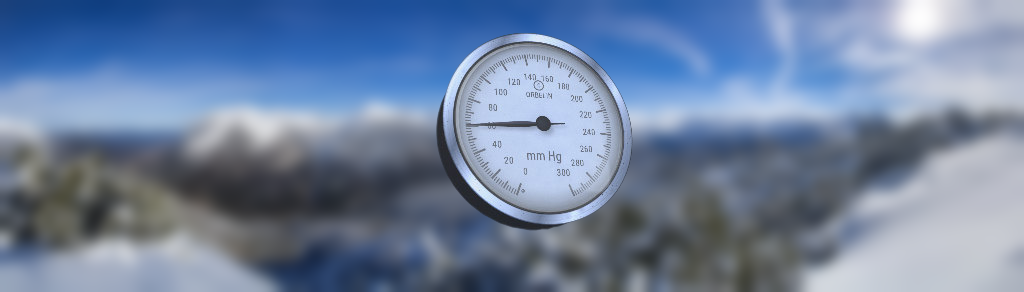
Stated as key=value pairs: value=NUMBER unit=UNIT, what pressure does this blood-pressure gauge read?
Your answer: value=60 unit=mmHg
